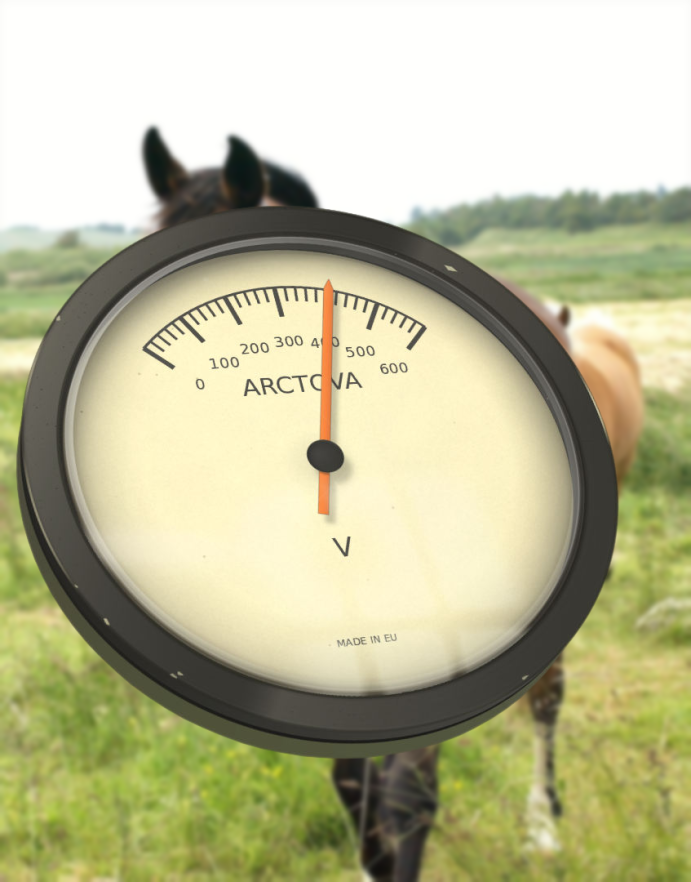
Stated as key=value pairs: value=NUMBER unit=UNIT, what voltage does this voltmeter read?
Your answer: value=400 unit=V
